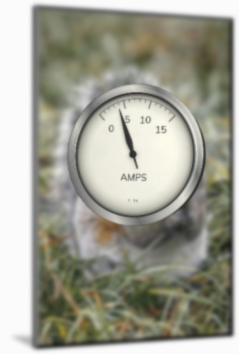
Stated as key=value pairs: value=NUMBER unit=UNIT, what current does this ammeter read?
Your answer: value=4 unit=A
